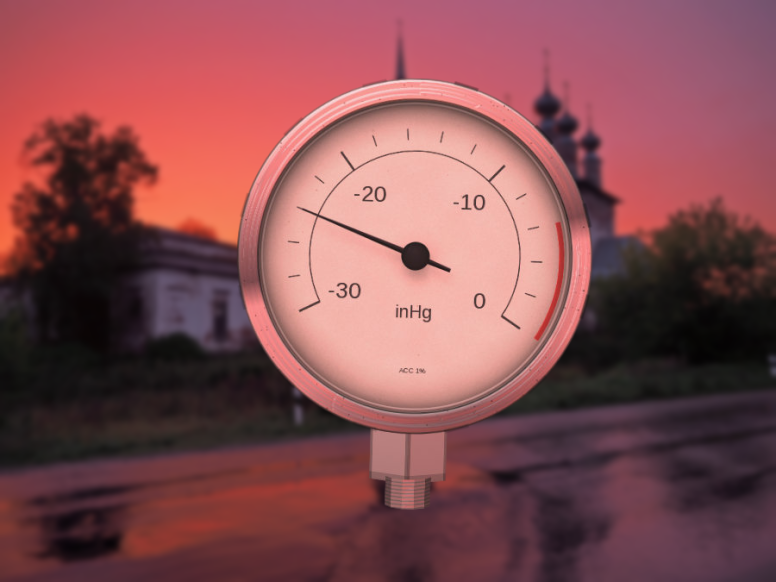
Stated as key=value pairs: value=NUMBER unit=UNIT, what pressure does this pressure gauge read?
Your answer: value=-24 unit=inHg
